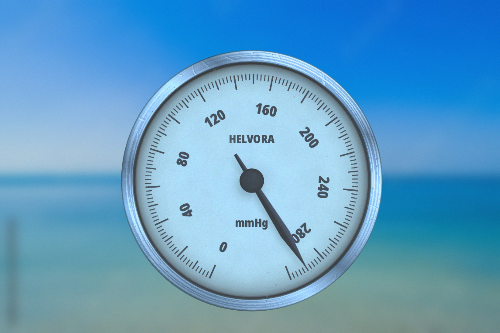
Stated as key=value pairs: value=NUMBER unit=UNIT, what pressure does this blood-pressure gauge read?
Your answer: value=290 unit=mmHg
